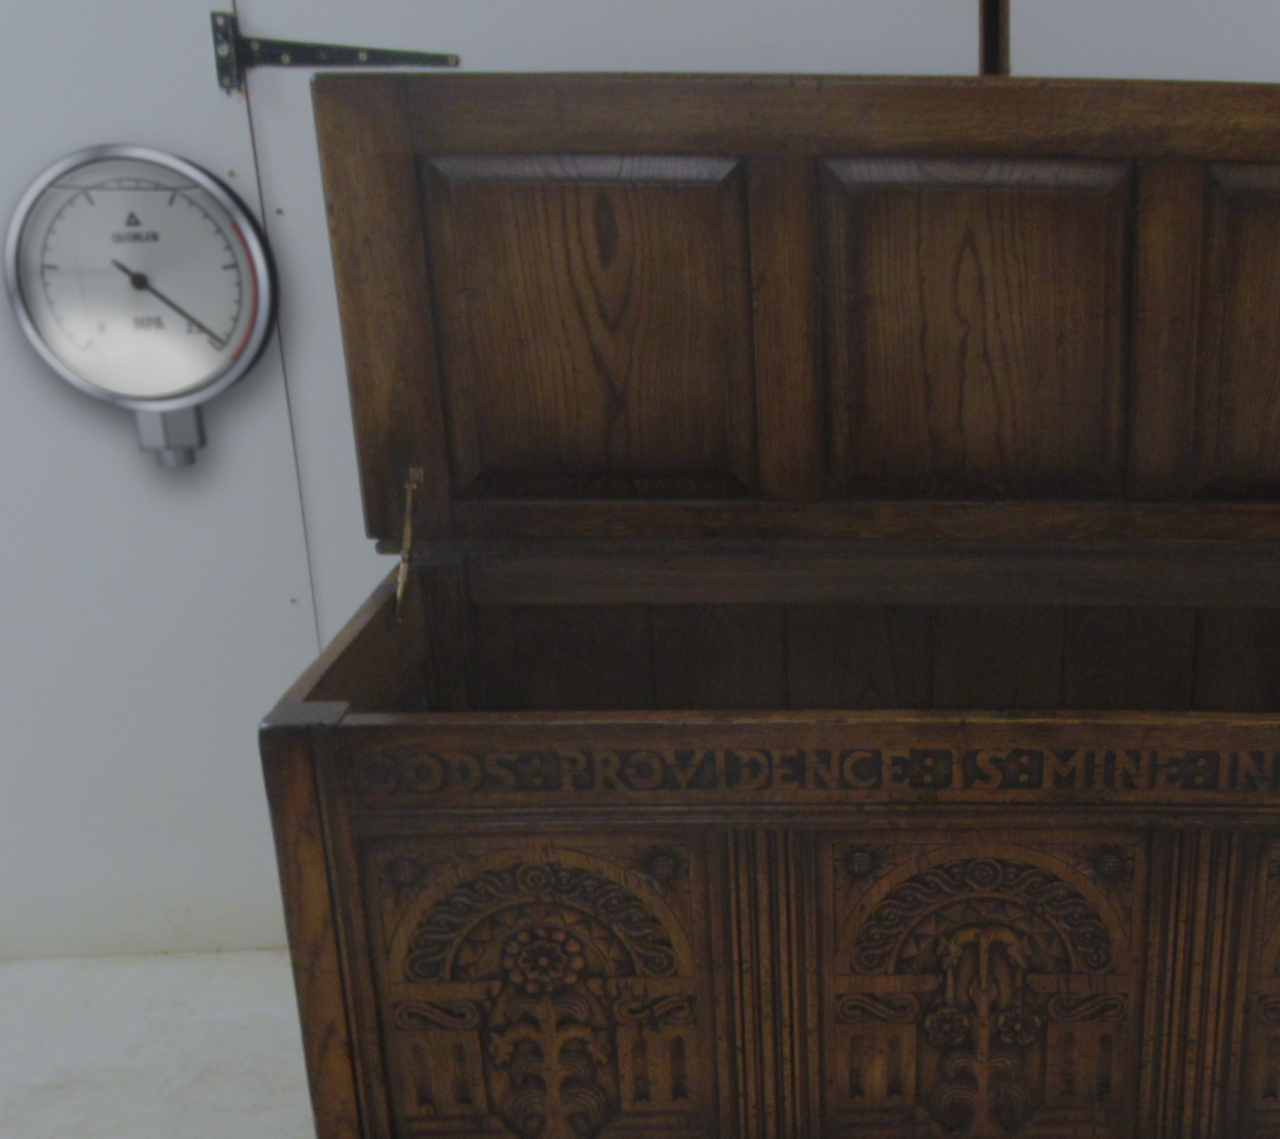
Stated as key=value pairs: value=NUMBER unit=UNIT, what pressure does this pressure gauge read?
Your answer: value=2.45 unit=MPa
